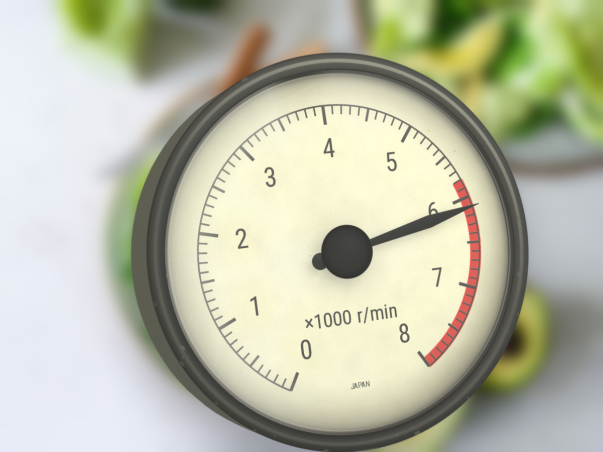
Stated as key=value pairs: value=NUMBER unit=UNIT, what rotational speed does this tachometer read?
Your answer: value=6100 unit=rpm
